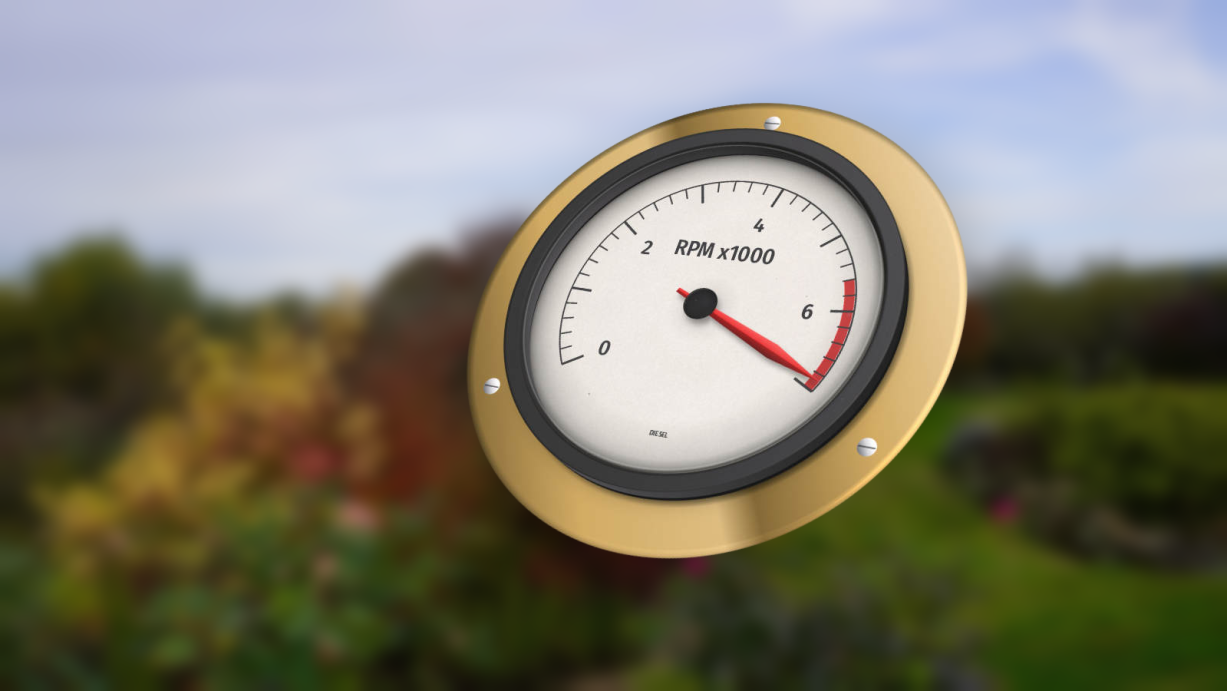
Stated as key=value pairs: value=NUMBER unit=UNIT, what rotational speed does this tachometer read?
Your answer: value=6900 unit=rpm
